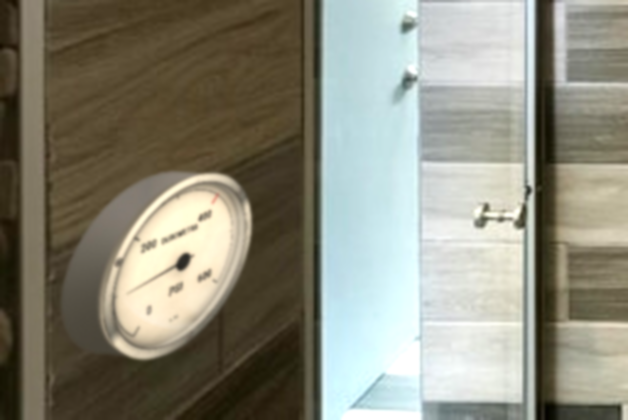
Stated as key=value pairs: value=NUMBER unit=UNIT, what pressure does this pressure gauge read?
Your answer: value=100 unit=psi
